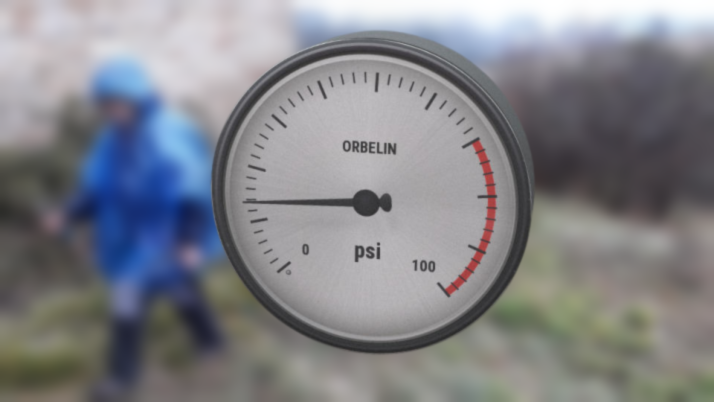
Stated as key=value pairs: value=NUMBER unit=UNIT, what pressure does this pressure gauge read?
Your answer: value=14 unit=psi
